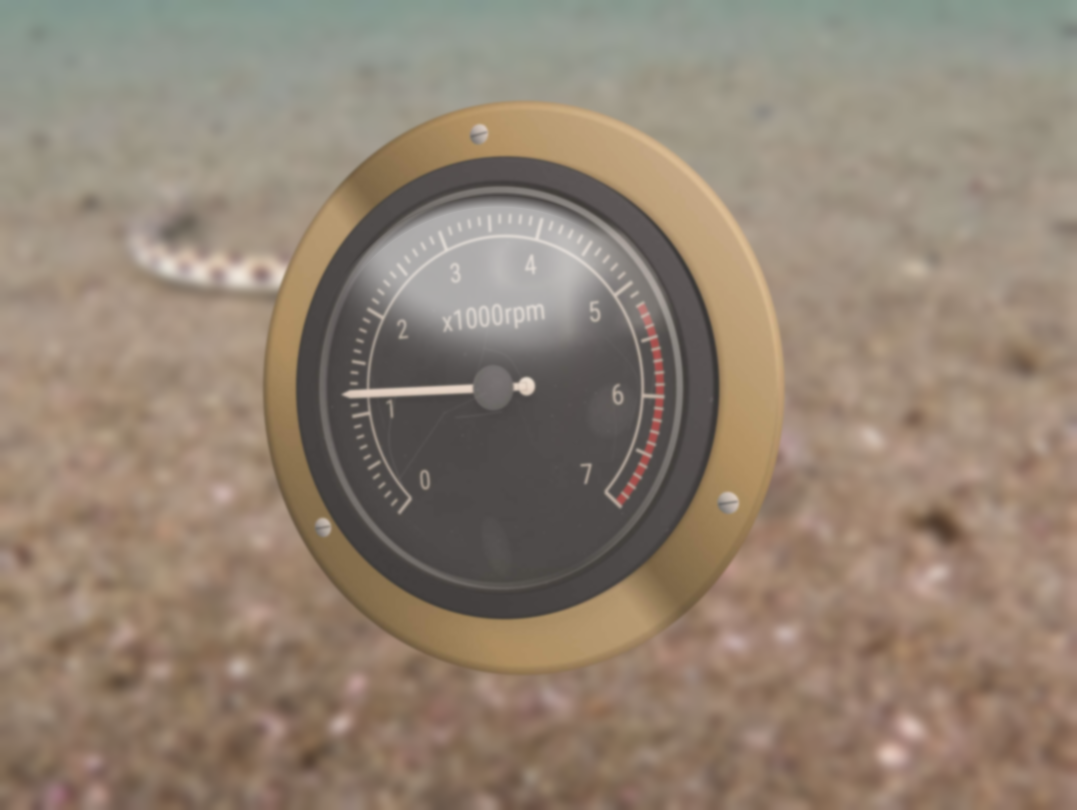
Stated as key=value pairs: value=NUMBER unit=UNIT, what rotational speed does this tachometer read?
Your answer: value=1200 unit=rpm
